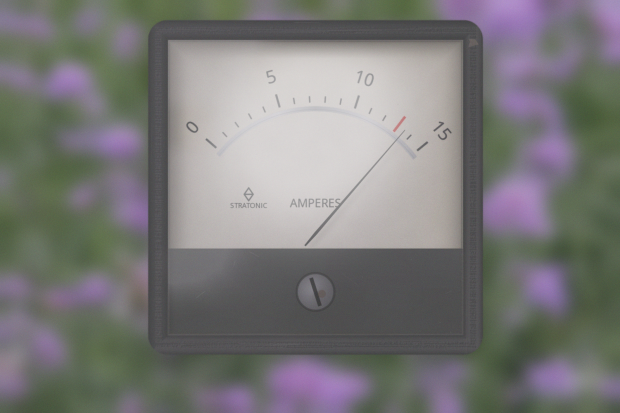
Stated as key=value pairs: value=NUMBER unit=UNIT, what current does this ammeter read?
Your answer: value=13.5 unit=A
